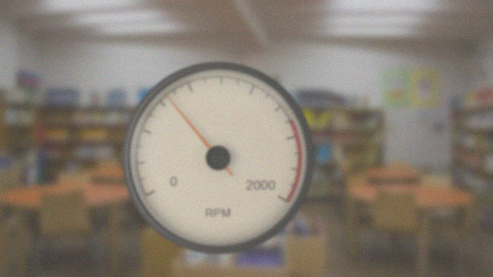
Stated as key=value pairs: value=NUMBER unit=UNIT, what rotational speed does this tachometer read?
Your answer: value=650 unit=rpm
